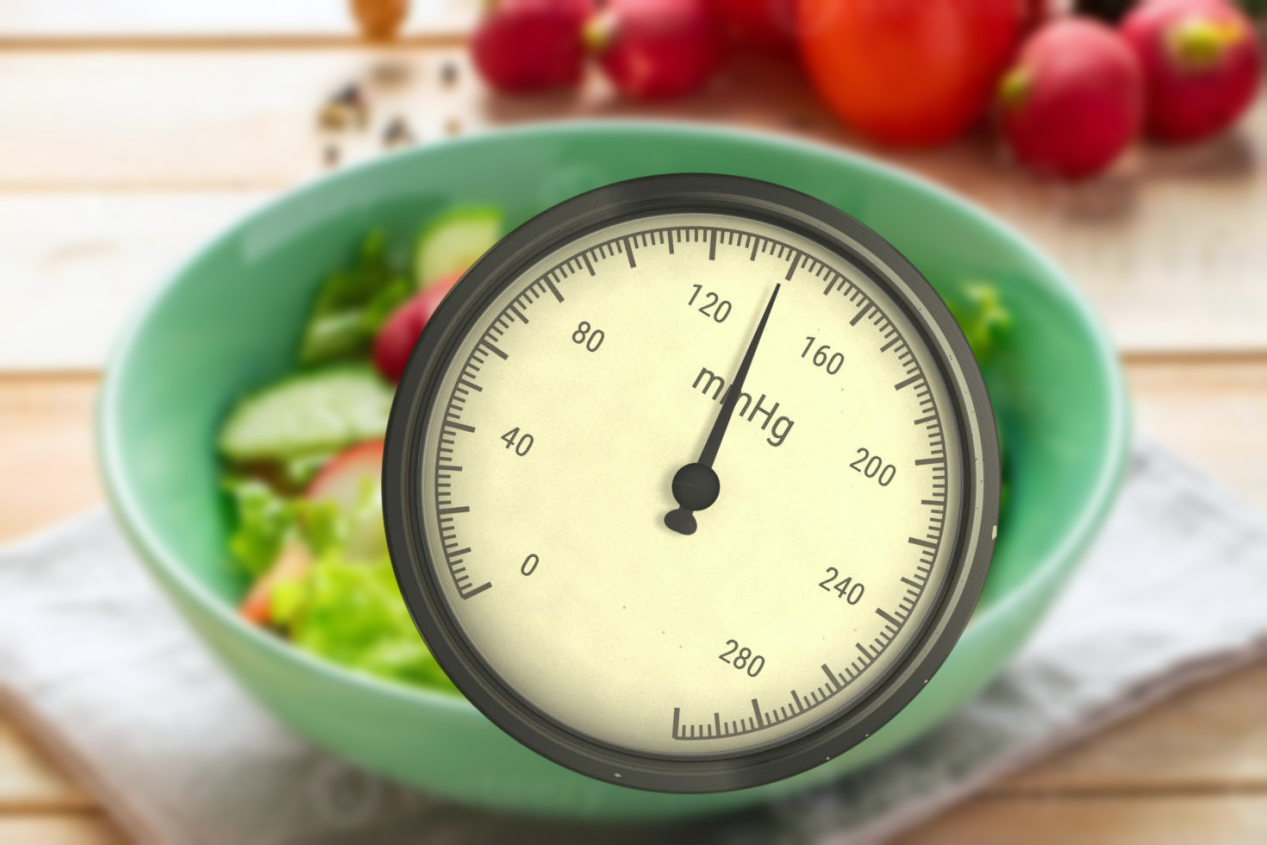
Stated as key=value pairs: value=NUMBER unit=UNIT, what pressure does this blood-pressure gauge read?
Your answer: value=138 unit=mmHg
